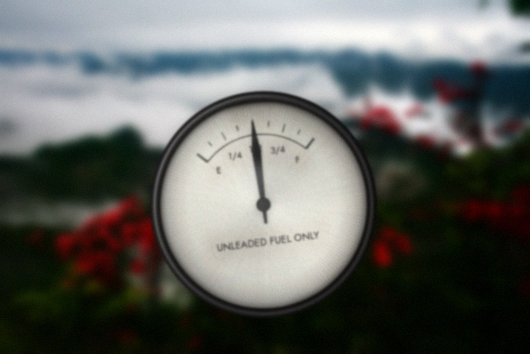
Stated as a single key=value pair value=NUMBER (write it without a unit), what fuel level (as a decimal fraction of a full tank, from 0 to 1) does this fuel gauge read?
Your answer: value=0.5
